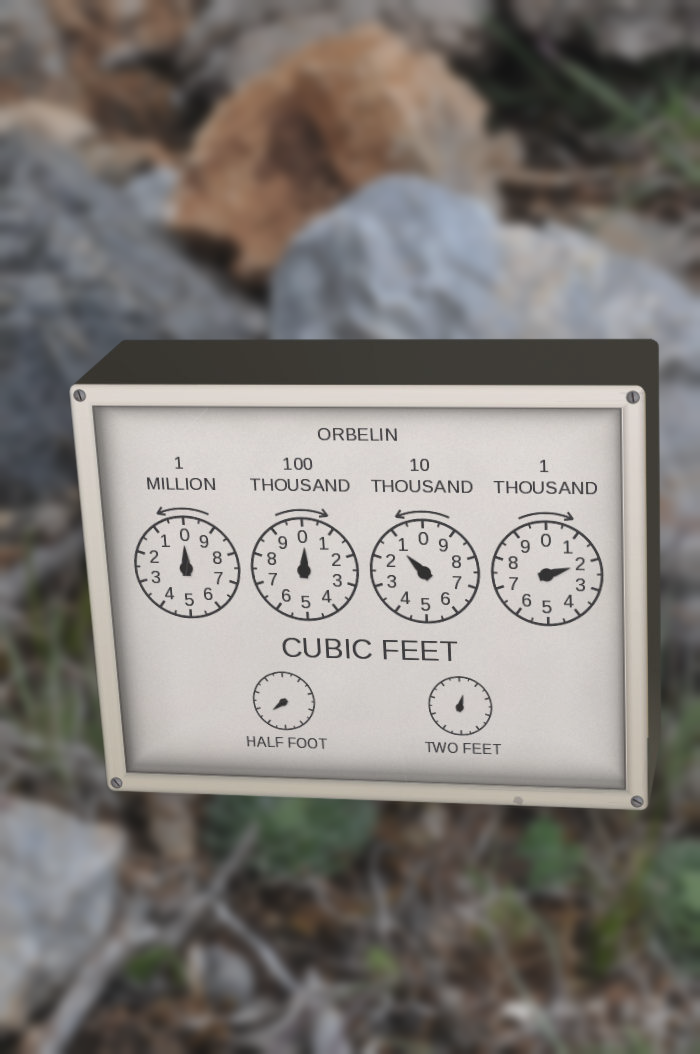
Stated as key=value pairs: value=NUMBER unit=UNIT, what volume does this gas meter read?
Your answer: value=1200 unit=ft³
